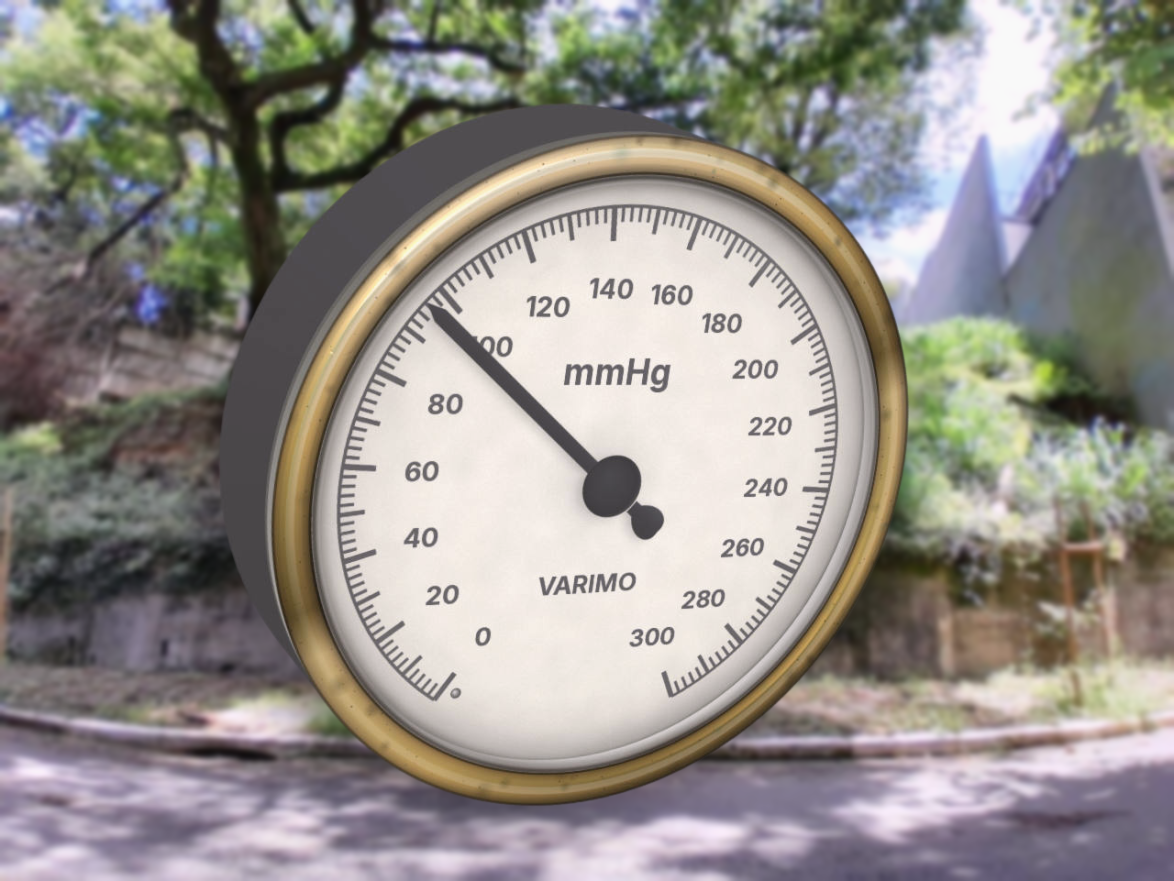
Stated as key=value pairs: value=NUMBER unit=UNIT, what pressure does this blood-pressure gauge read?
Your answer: value=96 unit=mmHg
